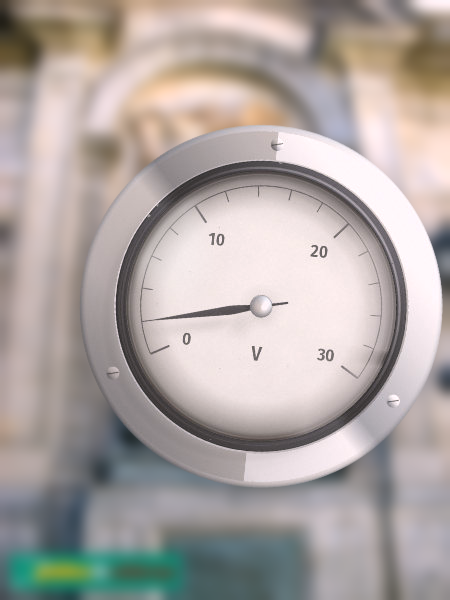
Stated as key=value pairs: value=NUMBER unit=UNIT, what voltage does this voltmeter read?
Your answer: value=2 unit=V
